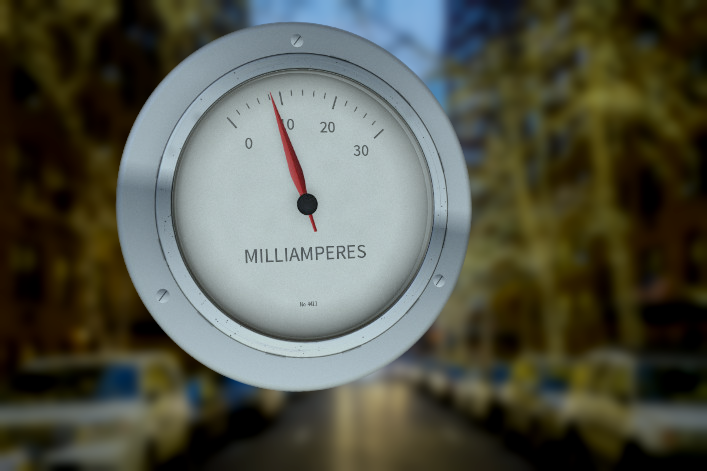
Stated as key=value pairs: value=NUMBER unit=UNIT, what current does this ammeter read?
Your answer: value=8 unit=mA
